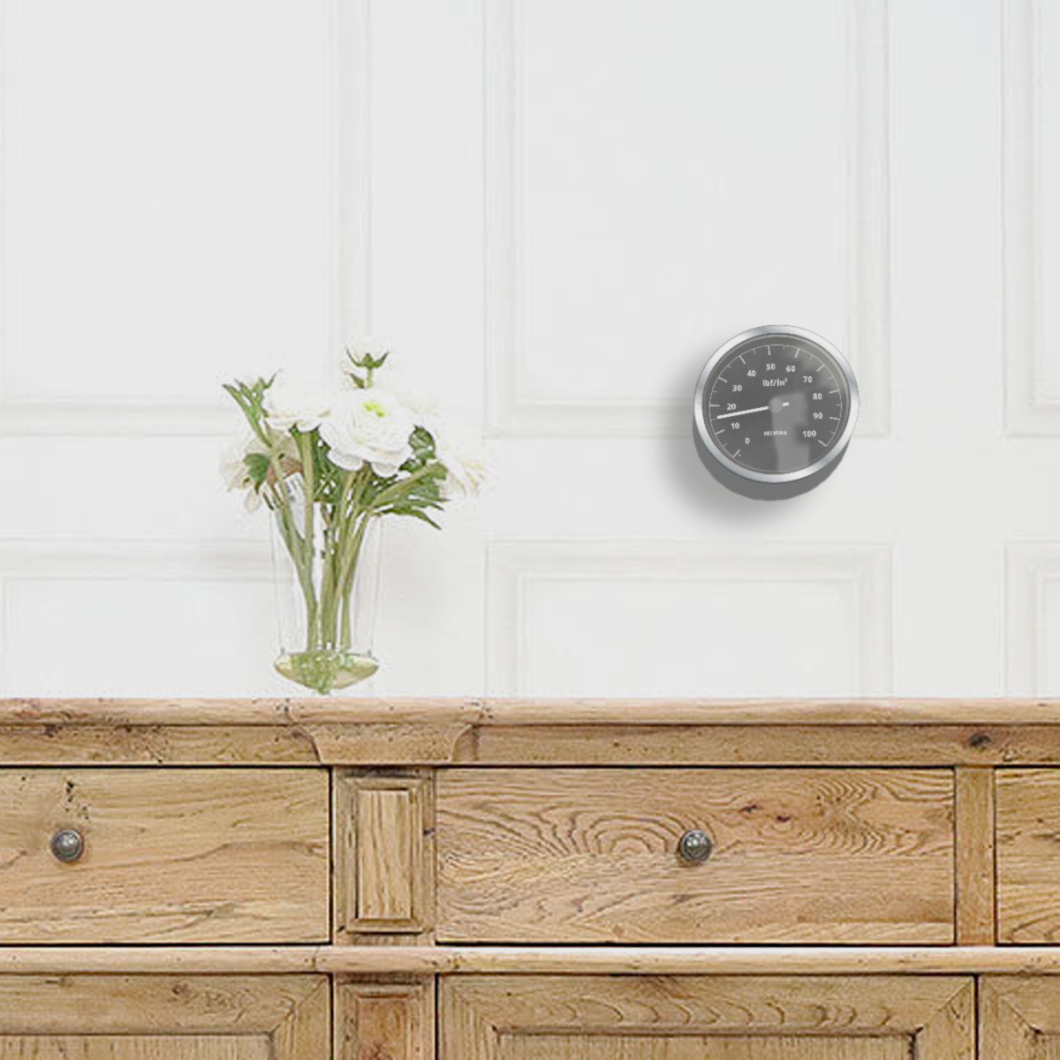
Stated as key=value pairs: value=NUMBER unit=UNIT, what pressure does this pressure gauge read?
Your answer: value=15 unit=psi
